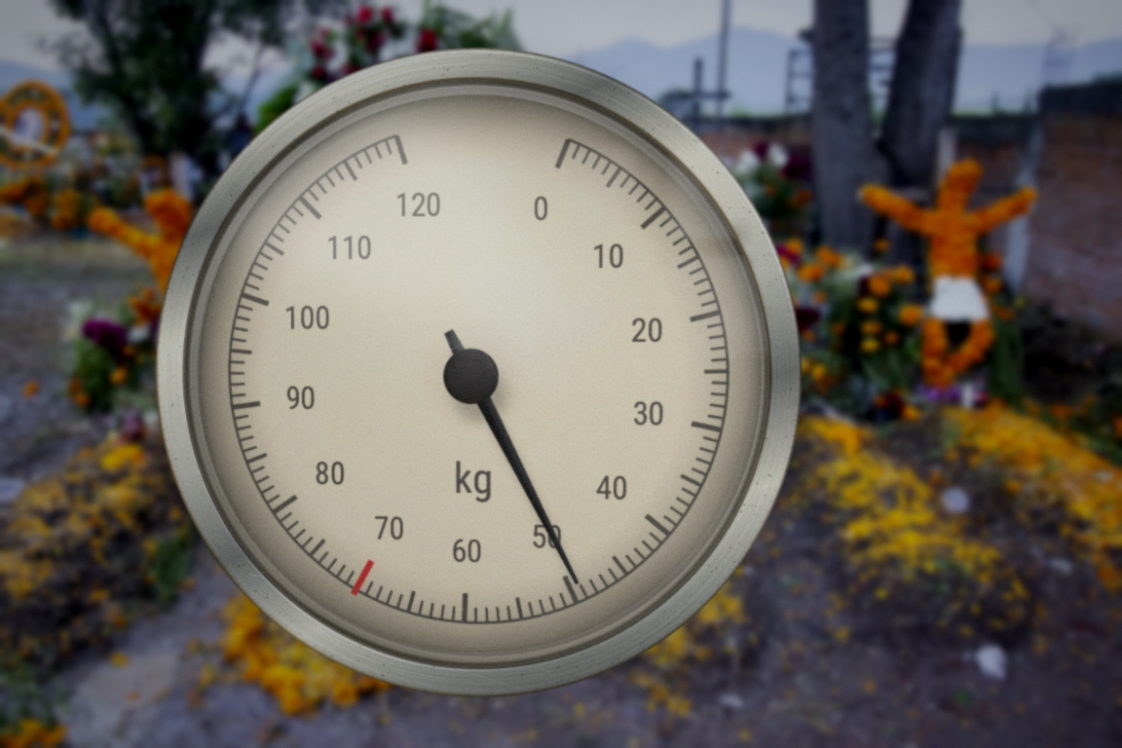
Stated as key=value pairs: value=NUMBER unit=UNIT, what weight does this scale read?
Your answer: value=49 unit=kg
